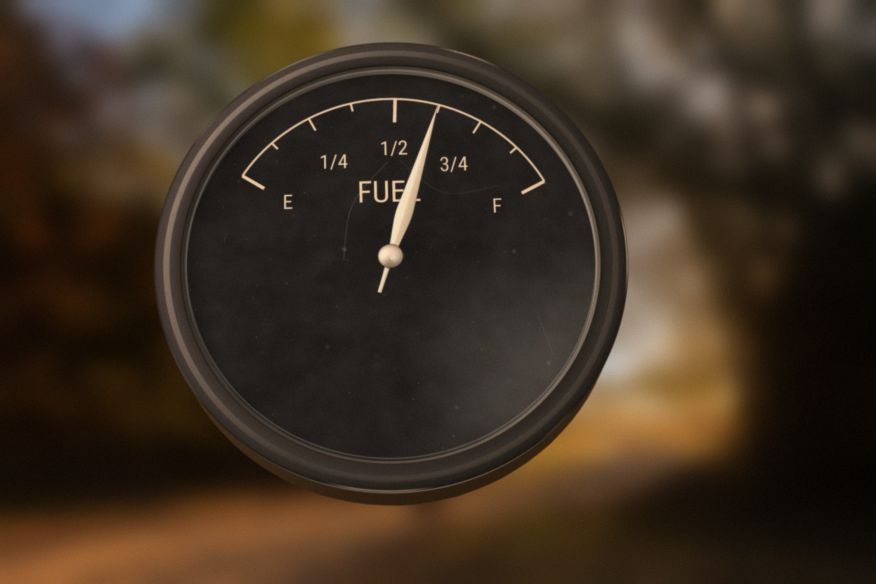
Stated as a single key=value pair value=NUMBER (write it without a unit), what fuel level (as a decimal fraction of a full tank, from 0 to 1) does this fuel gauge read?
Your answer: value=0.625
